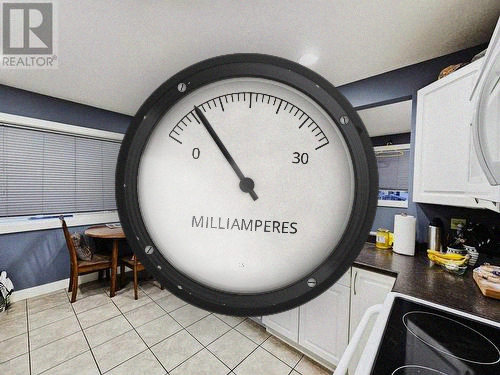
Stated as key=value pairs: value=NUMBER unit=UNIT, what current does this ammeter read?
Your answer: value=6 unit=mA
